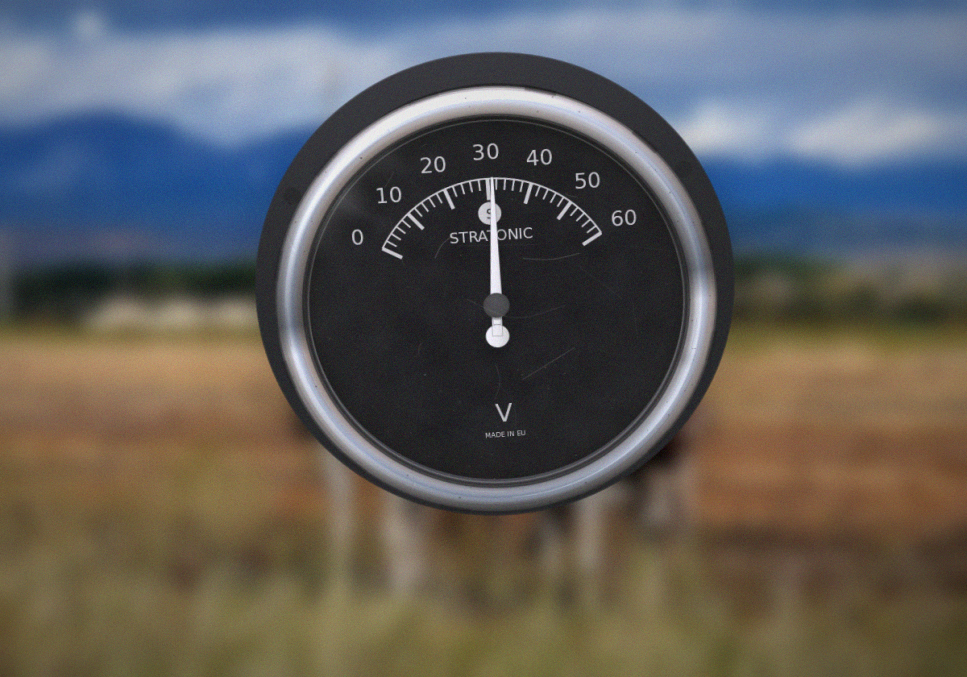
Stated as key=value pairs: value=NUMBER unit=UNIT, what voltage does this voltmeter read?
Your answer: value=31 unit=V
